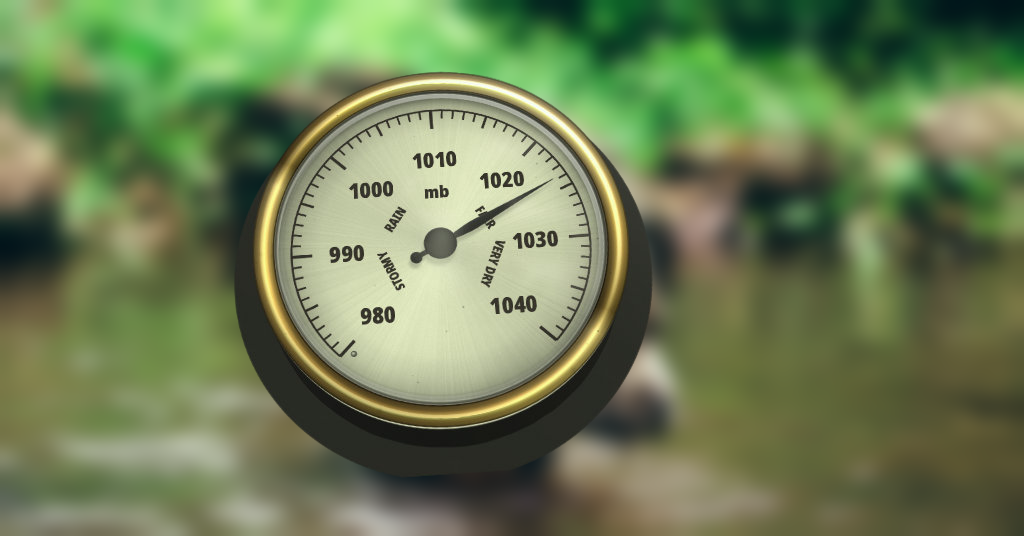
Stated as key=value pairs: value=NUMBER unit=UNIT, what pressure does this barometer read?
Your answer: value=1024 unit=mbar
